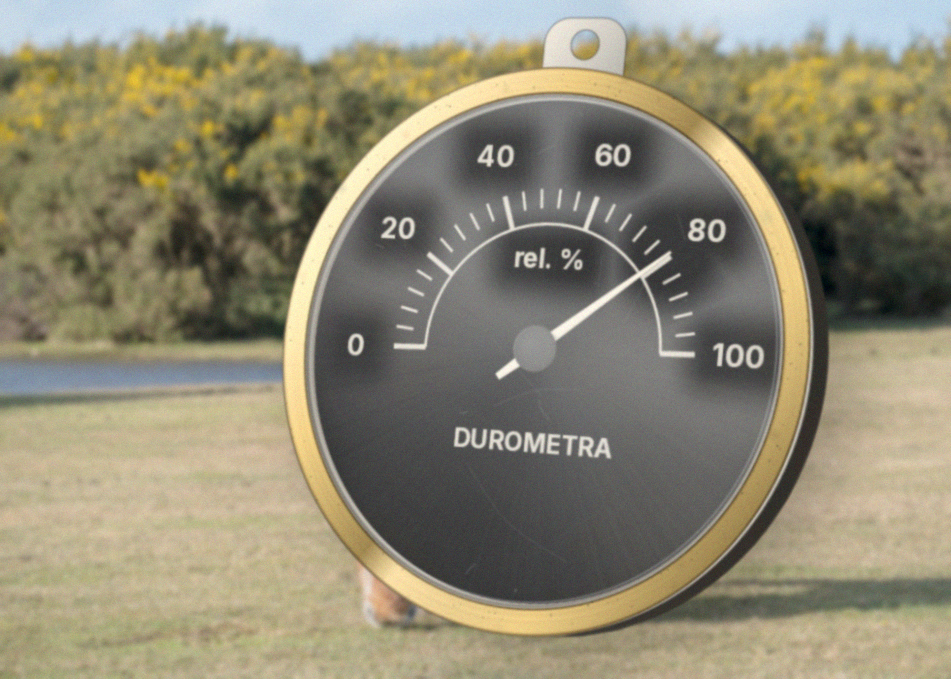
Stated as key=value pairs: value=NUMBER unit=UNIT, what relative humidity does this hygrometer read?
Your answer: value=80 unit=%
